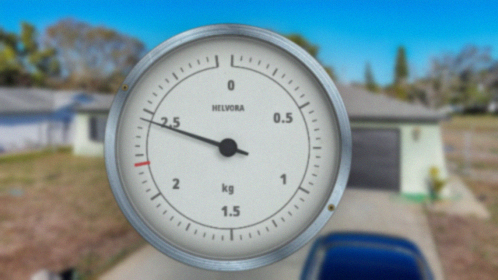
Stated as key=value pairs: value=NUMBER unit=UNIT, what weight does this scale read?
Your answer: value=2.45 unit=kg
